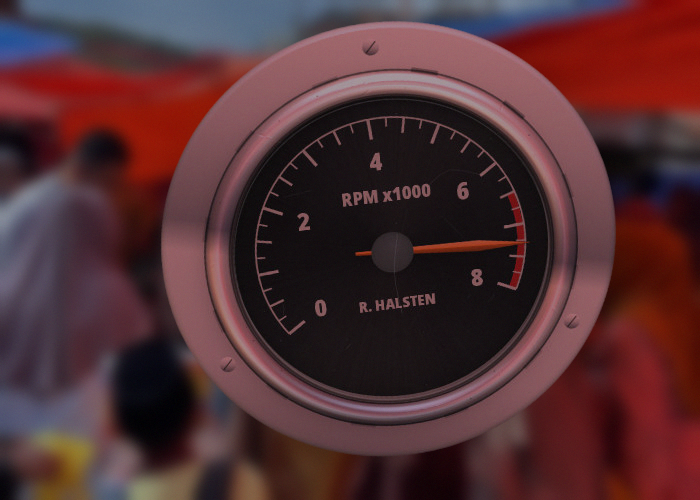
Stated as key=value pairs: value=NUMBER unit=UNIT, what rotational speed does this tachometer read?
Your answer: value=7250 unit=rpm
